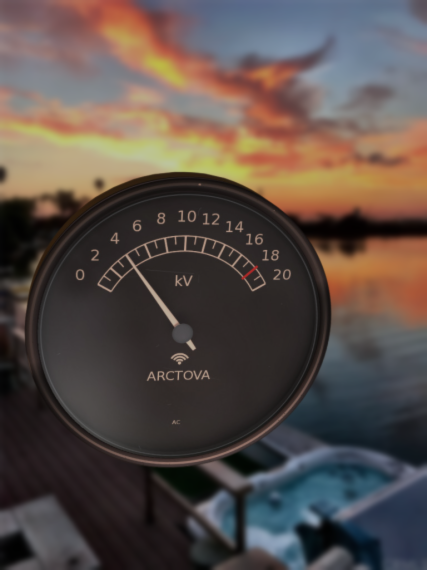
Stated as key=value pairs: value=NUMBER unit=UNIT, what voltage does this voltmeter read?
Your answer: value=4 unit=kV
